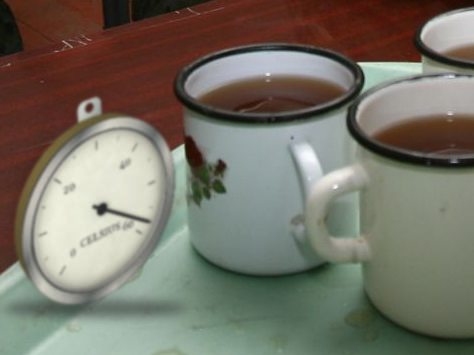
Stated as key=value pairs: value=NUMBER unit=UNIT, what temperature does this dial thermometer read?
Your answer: value=57.5 unit=°C
